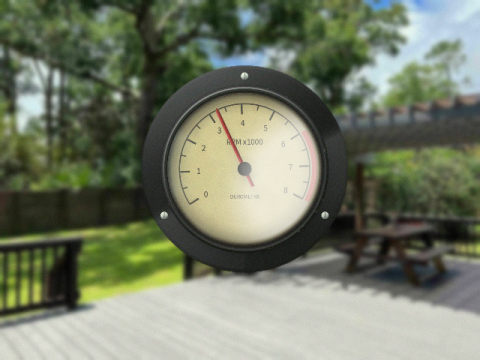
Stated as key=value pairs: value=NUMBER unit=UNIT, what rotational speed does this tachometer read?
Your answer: value=3250 unit=rpm
